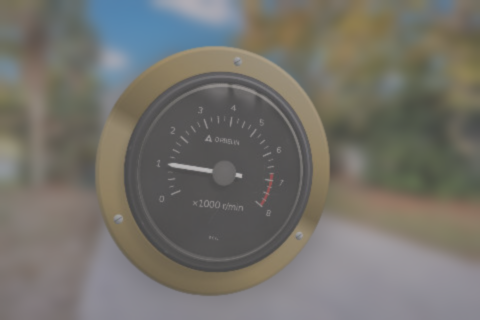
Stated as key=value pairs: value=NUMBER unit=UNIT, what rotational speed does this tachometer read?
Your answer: value=1000 unit=rpm
